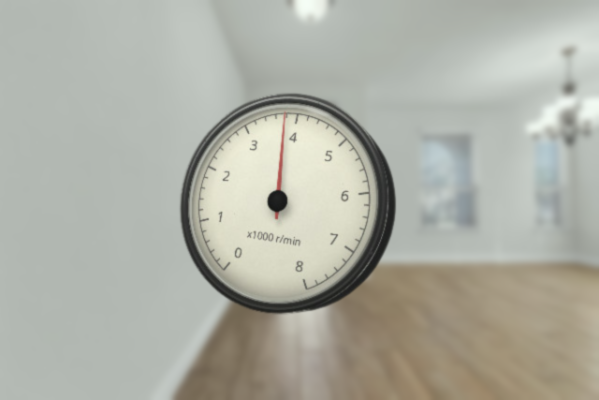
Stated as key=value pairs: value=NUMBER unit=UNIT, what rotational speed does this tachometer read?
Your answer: value=3800 unit=rpm
